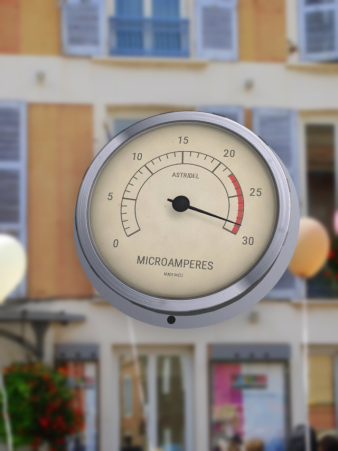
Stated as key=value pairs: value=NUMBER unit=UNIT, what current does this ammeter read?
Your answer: value=29 unit=µA
